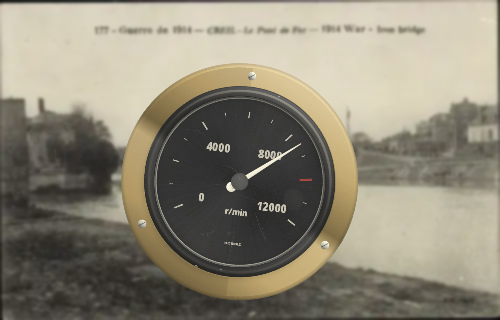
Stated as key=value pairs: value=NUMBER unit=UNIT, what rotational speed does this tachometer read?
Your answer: value=8500 unit=rpm
